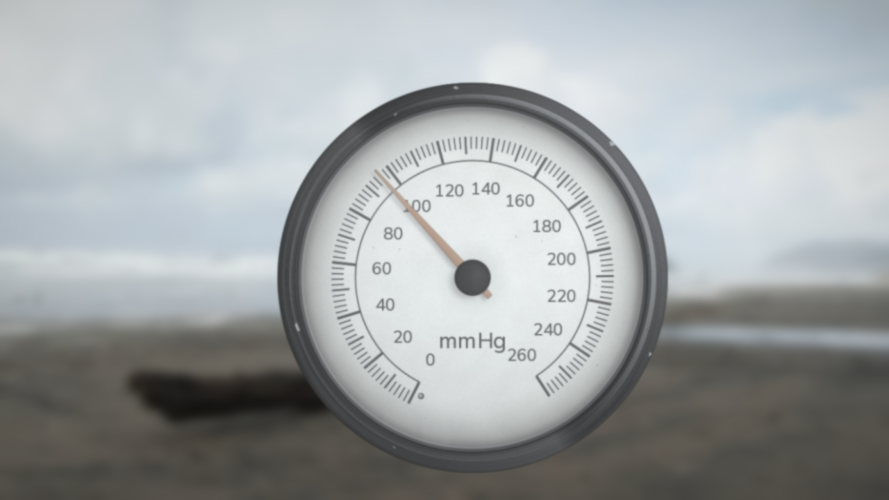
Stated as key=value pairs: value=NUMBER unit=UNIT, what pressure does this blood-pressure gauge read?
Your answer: value=96 unit=mmHg
